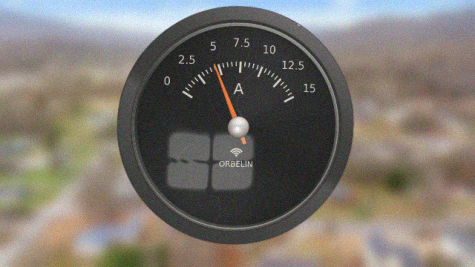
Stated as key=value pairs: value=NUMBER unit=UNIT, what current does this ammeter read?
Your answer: value=4.5 unit=A
